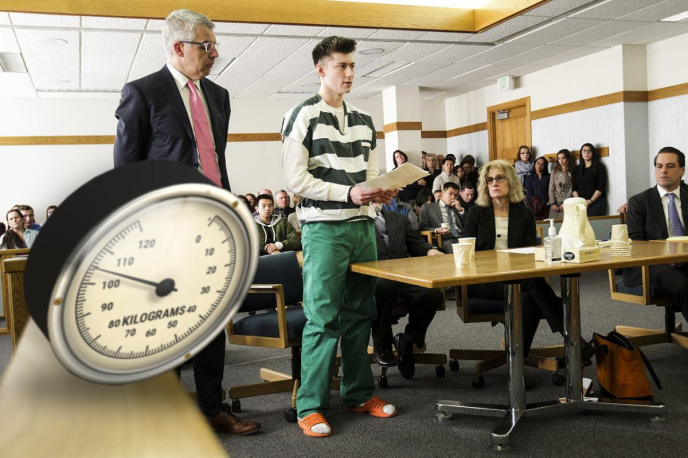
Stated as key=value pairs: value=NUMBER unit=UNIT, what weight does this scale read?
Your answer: value=105 unit=kg
